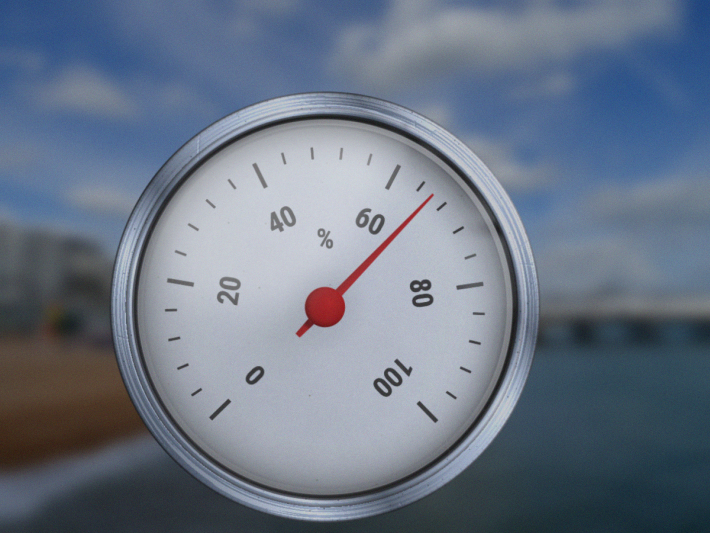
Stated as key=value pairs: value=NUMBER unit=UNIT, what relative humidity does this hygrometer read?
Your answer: value=66 unit=%
